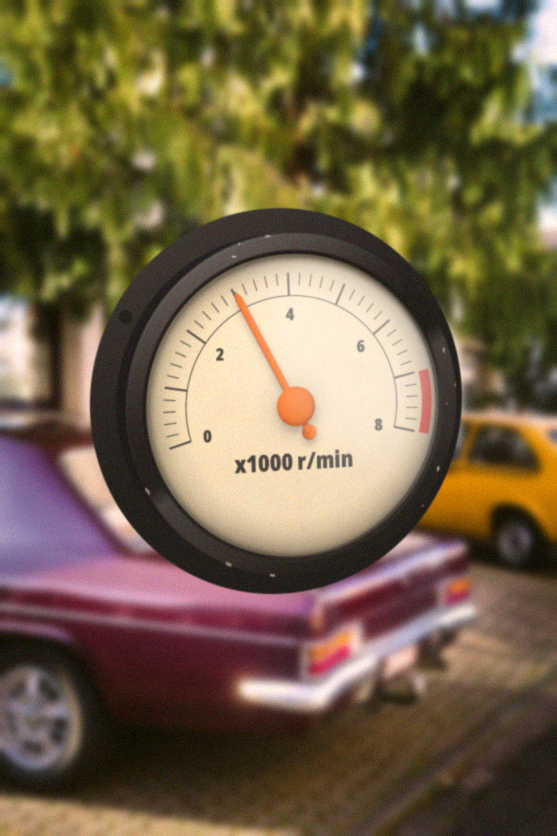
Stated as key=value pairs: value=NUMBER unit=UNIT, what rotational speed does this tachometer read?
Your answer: value=3000 unit=rpm
